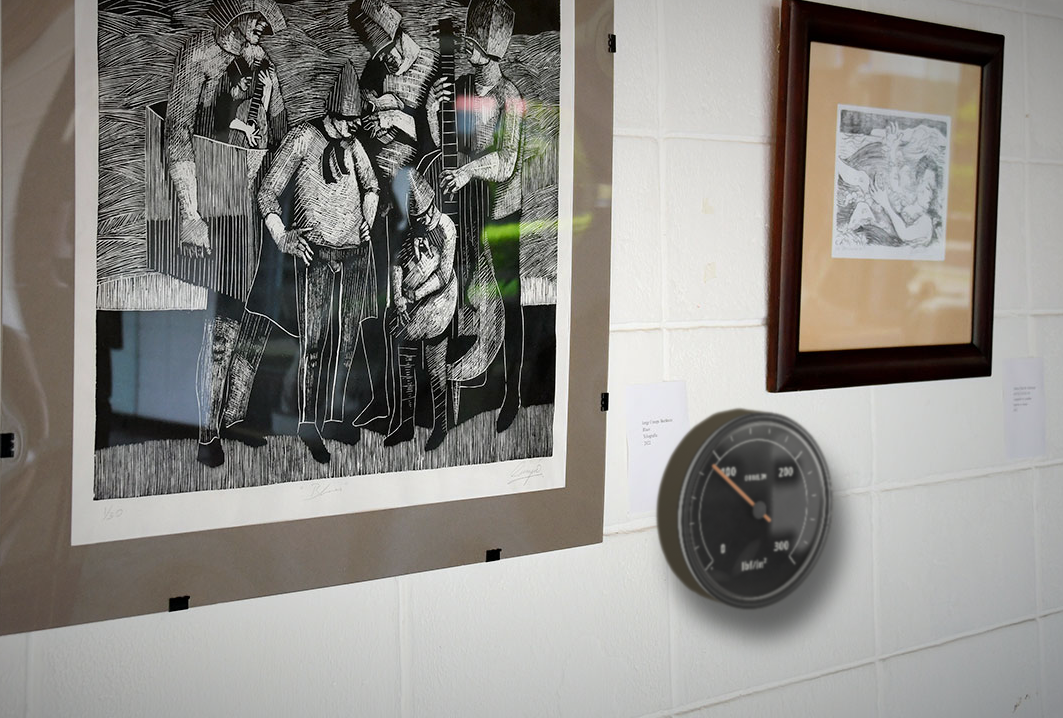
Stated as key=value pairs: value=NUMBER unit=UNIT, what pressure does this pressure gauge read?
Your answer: value=90 unit=psi
